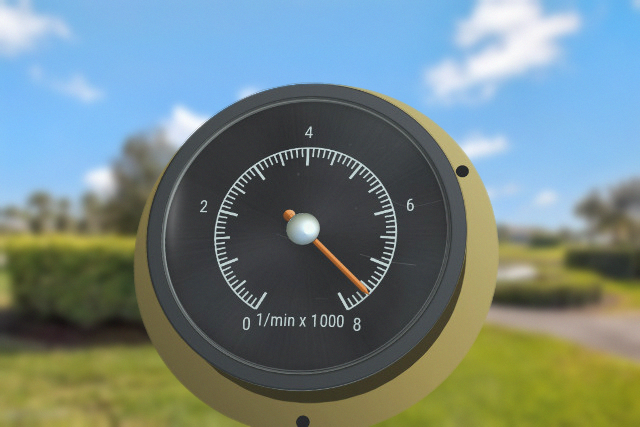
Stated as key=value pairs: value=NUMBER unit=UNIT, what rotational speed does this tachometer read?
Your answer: value=7600 unit=rpm
